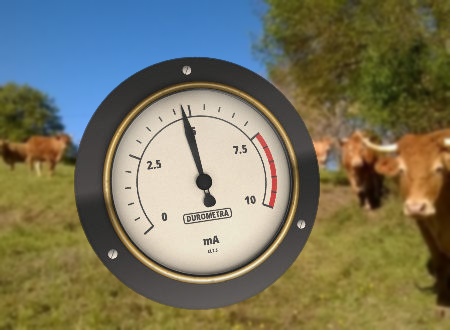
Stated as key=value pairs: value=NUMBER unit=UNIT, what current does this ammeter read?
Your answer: value=4.75 unit=mA
